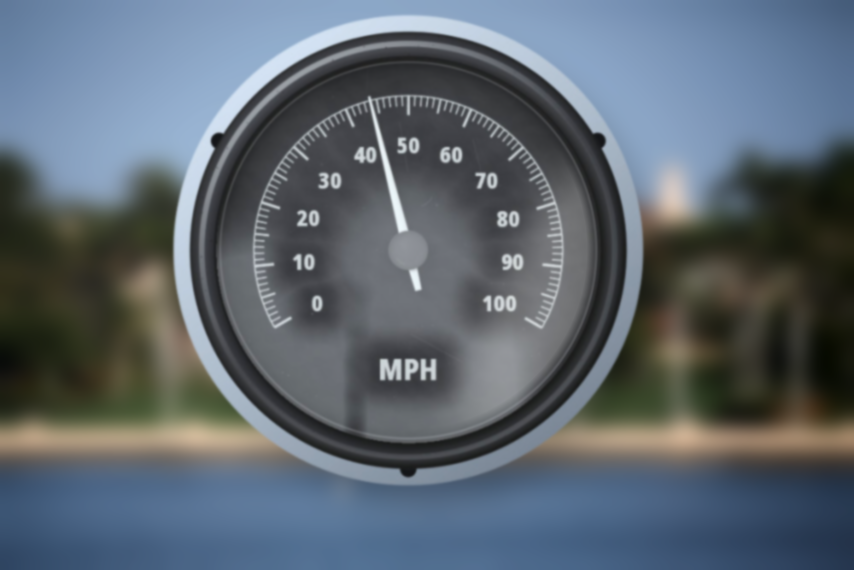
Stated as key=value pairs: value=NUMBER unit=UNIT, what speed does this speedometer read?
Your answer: value=44 unit=mph
